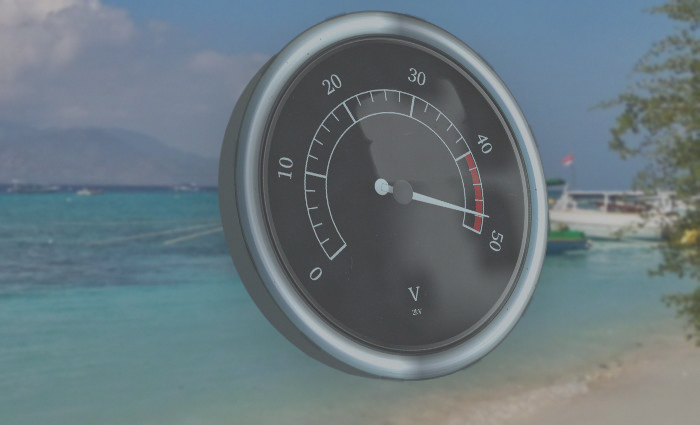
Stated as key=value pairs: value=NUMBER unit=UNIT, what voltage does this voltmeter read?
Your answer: value=48 unit=V
